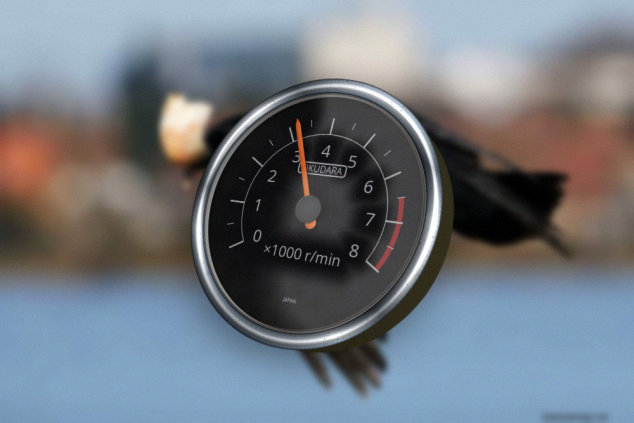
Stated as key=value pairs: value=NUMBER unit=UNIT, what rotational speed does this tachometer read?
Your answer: value=3250 unit=rpm
